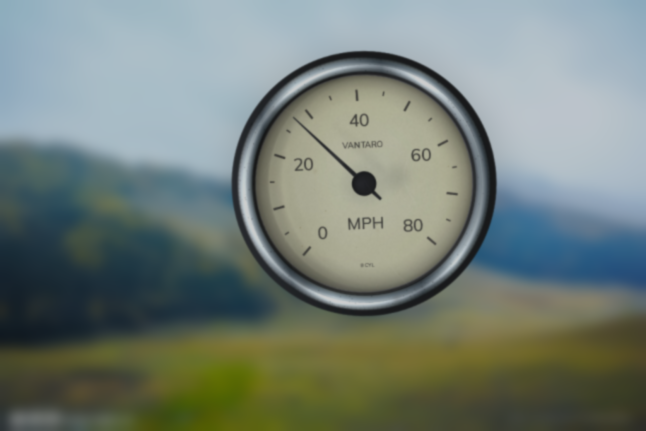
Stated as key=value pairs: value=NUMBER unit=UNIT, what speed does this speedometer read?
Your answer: value=27.5 unit=mph
